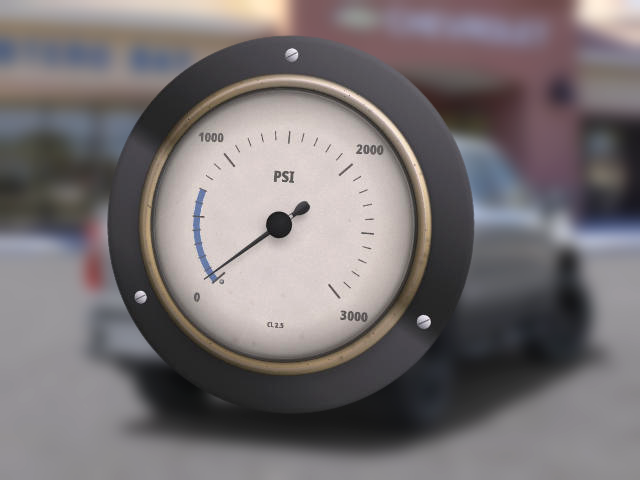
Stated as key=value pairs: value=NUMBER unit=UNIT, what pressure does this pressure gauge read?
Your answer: value=50 unit=psi
